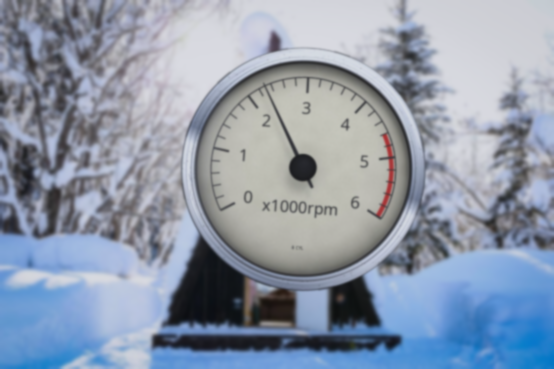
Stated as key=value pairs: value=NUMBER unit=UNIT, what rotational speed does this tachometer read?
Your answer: value=2300 unit=rpm
